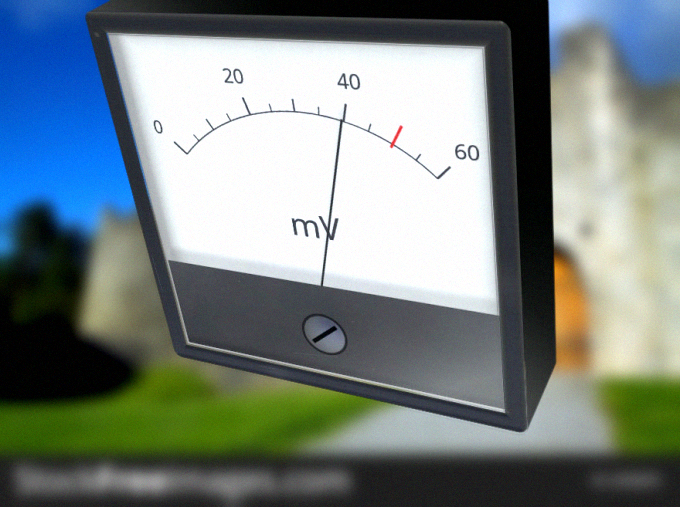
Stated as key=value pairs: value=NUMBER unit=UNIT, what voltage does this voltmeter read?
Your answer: value=40 unit=mV
